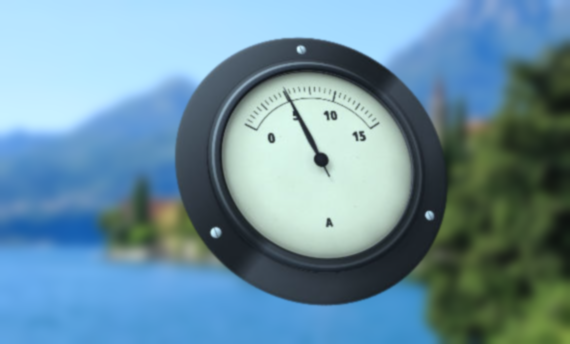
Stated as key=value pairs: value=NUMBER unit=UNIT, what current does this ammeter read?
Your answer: value=5 unit=A
